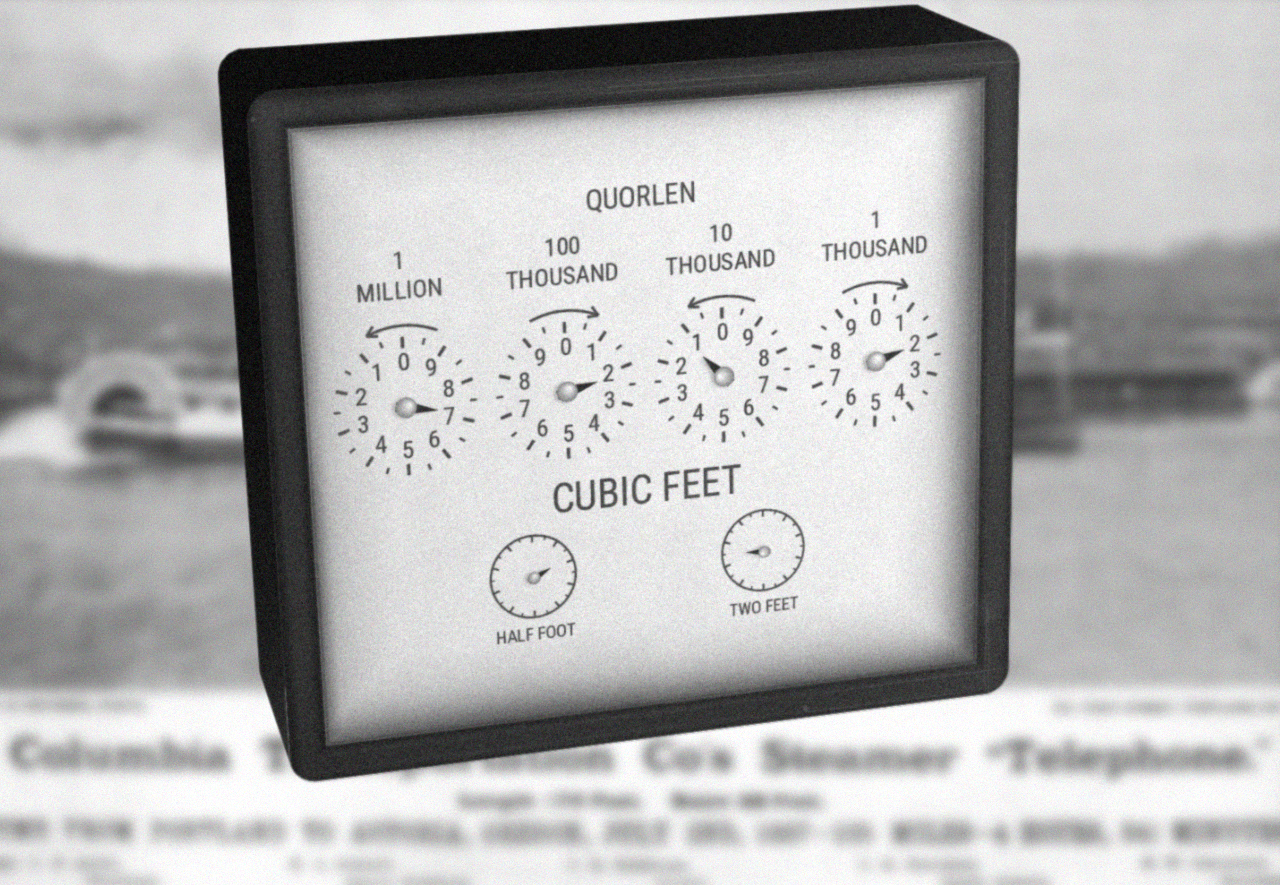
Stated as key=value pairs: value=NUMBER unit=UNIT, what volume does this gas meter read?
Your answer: value=721200 unit=ft³
